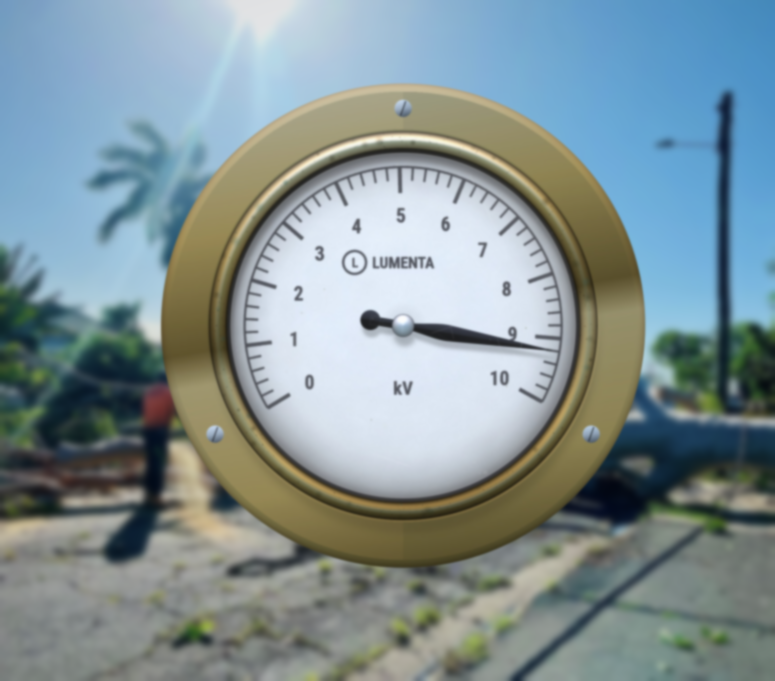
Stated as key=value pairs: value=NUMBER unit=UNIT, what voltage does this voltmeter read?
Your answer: value=9.2 unit=kV
